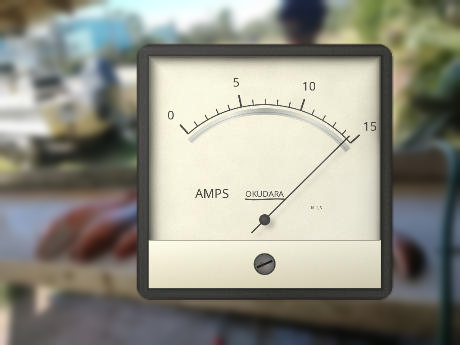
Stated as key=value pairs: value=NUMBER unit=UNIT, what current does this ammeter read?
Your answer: value=14.5 unit=A
